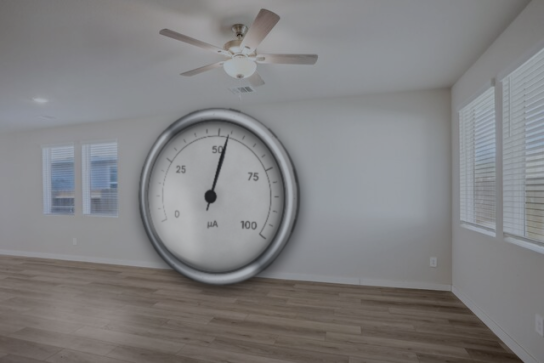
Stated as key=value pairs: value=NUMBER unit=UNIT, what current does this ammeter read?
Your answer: value=55 unit=µA
